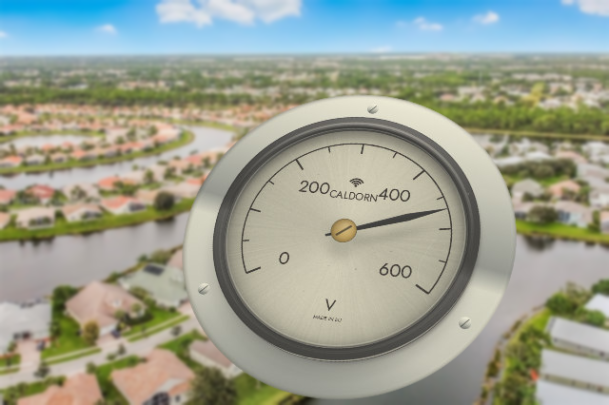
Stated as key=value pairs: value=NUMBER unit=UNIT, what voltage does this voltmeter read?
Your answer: value=475 unit=V
